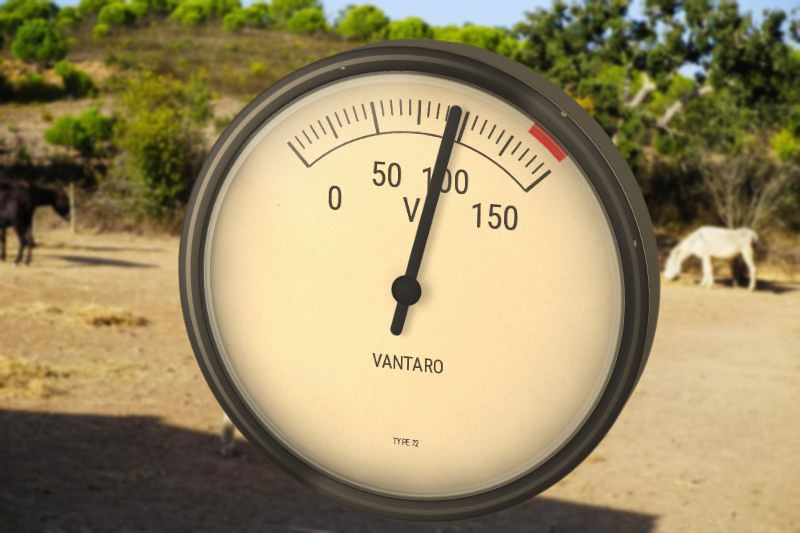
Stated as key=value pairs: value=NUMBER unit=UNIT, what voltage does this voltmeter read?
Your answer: value=95 unit=V
